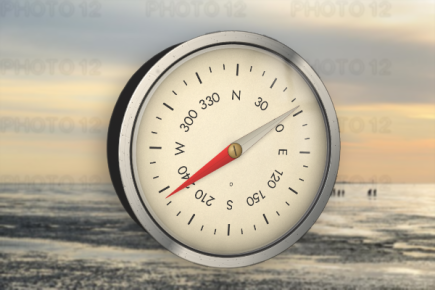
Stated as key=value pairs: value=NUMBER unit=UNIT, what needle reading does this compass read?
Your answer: value=235 unit=°
